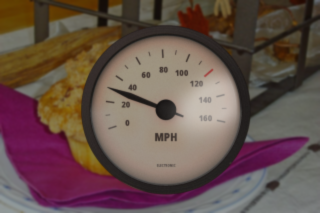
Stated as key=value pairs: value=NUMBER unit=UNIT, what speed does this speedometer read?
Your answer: value=30 unit=mph
